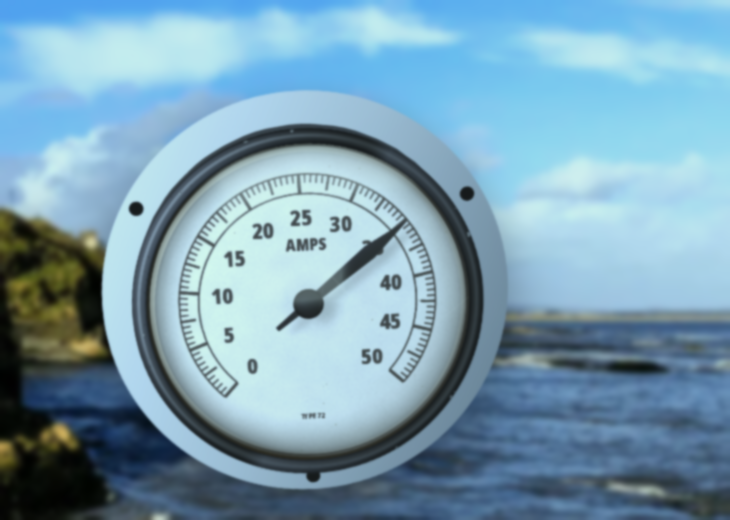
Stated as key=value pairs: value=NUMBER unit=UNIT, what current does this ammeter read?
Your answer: value=35 unit=A
